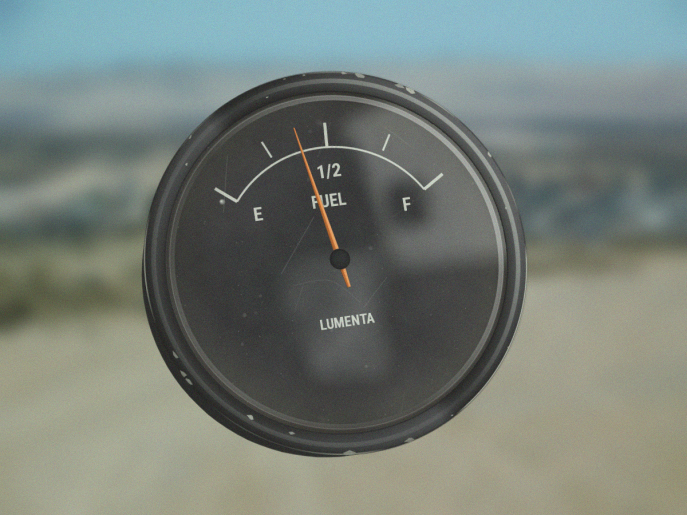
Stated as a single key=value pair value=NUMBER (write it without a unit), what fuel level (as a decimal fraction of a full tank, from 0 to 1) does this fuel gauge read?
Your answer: value=0.375
